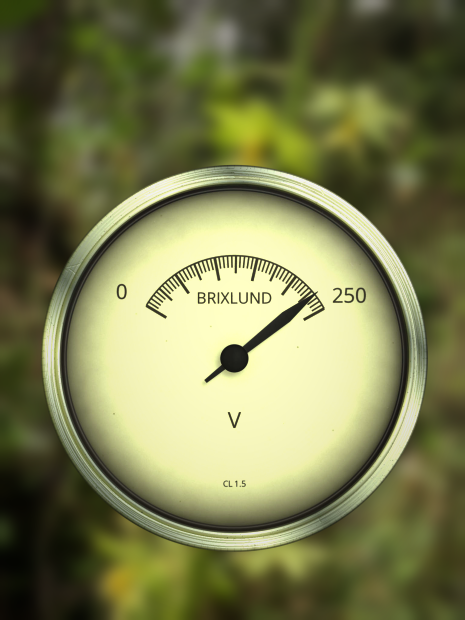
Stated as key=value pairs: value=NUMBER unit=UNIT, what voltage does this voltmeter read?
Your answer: value=230 unit=V
